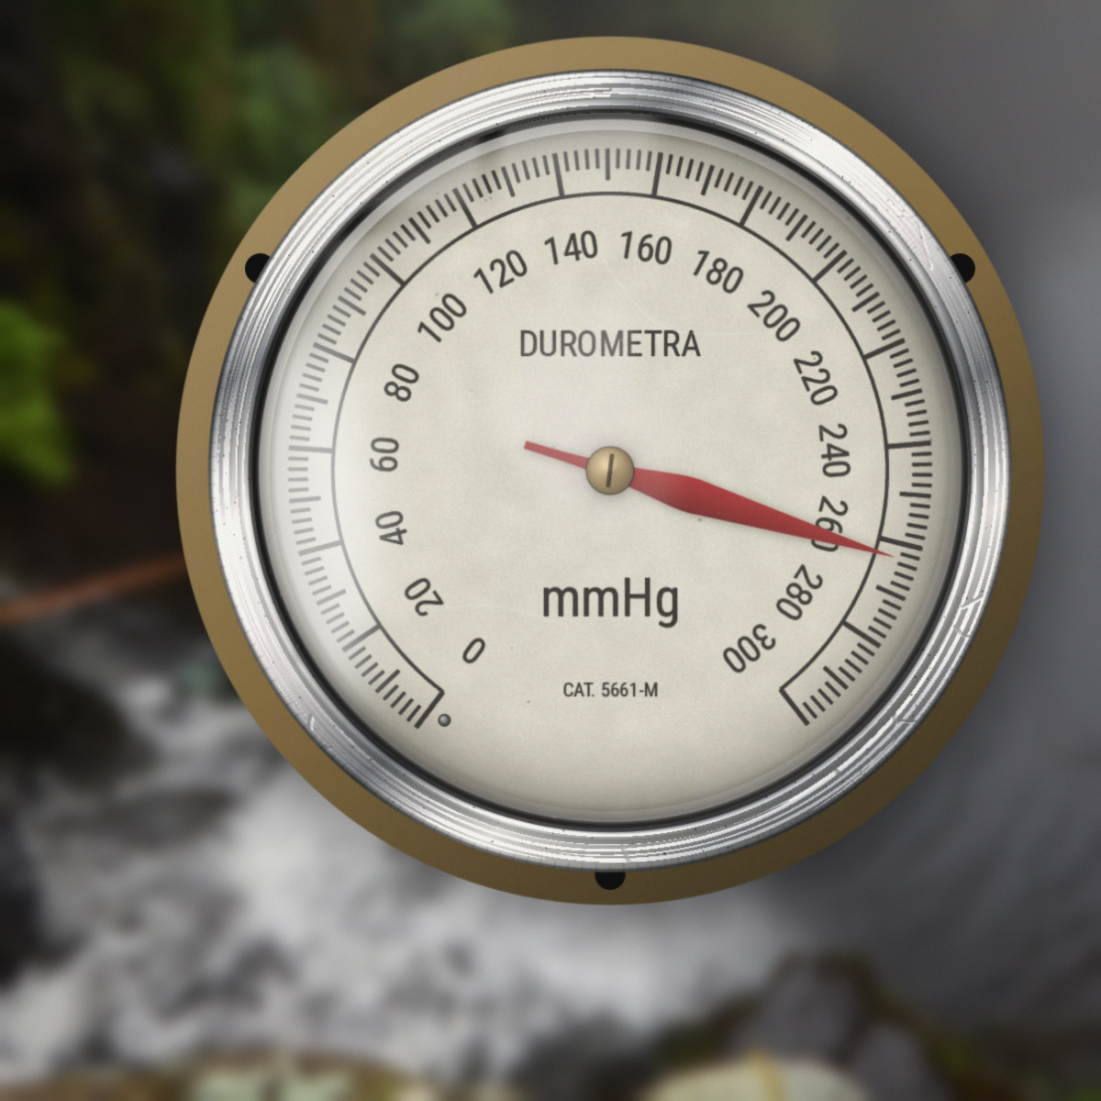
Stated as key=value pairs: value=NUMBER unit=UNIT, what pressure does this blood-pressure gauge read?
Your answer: value=263 unit=mmHg
